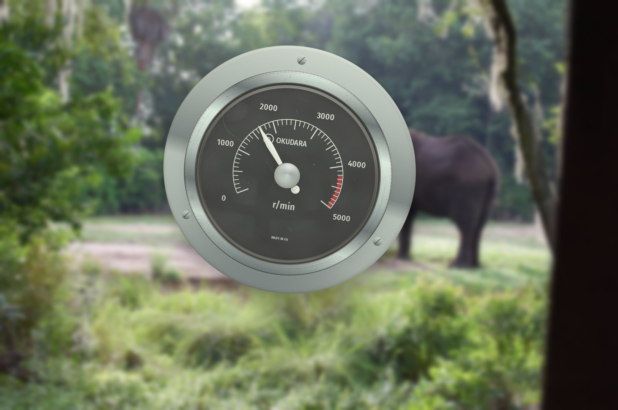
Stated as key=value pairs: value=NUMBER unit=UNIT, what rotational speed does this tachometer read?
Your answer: value=1700 unit=rpm
